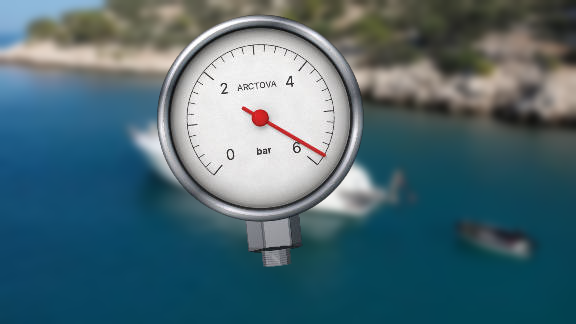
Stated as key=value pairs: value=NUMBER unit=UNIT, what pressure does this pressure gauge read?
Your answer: value=5.8 unit=bar
